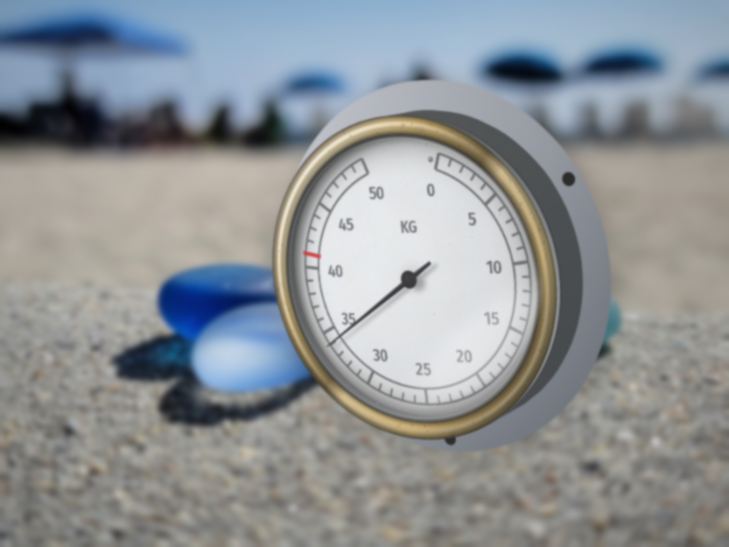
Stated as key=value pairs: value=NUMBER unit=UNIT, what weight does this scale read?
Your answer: value=34 unit=kg
